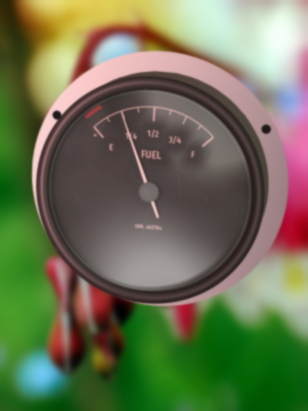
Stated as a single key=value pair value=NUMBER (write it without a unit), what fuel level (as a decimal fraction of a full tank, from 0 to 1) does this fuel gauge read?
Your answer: value=0.25
